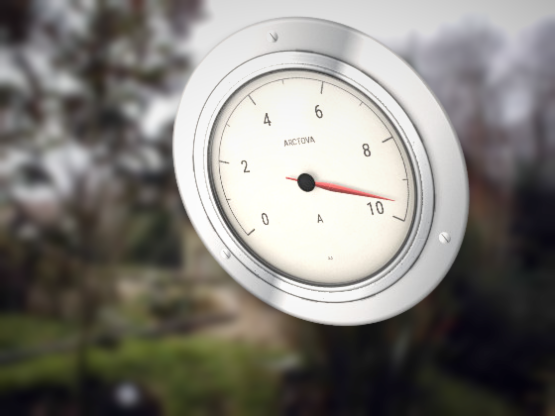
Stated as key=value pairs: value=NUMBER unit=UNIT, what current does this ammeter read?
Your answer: value=9.5 unit=A
